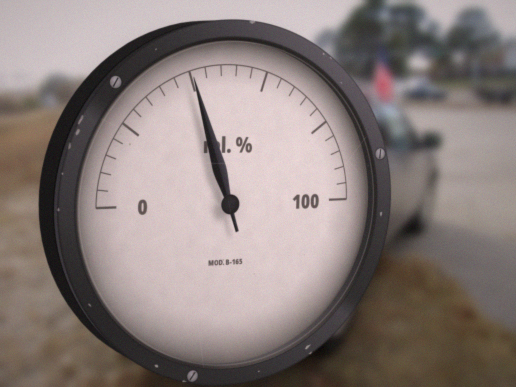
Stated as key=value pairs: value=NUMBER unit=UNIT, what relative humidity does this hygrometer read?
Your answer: value=40 unit=%
